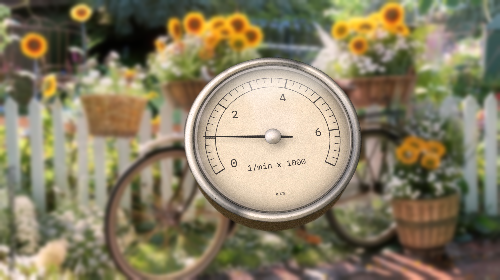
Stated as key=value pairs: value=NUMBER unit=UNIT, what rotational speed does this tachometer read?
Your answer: value=1000 unit=rpm
